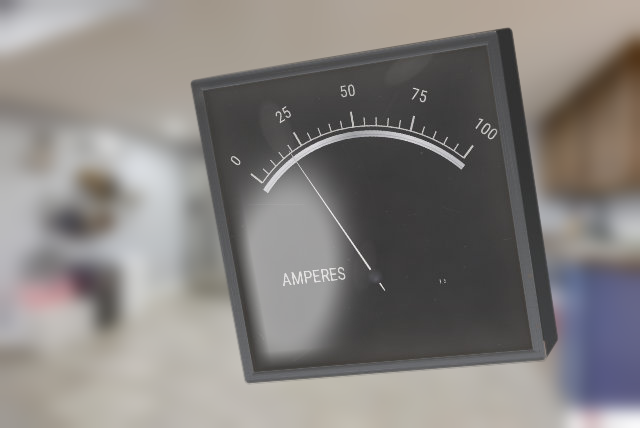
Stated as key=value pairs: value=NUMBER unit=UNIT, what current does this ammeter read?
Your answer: value=20 unit=A
